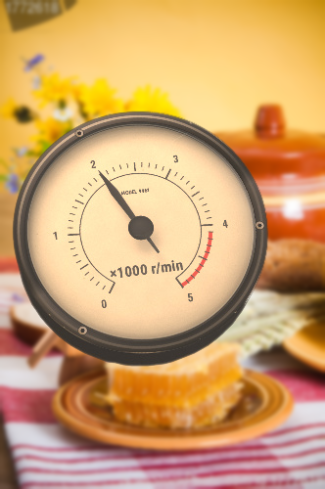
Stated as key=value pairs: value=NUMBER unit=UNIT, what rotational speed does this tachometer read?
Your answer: value=2000 unit=rpm
